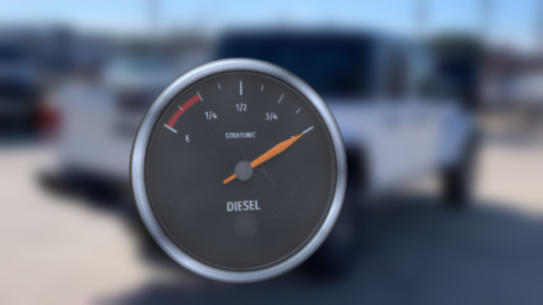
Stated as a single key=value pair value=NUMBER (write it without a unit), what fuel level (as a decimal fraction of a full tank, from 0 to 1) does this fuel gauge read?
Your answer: value=1
